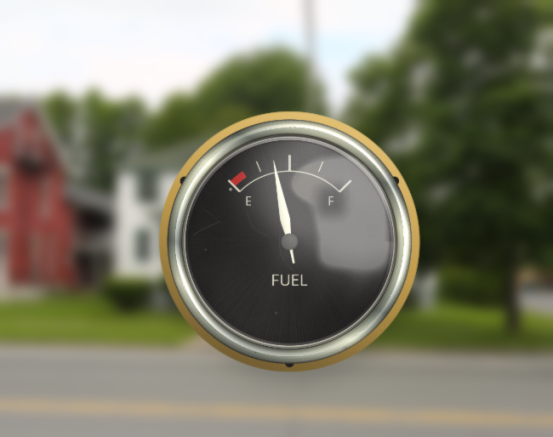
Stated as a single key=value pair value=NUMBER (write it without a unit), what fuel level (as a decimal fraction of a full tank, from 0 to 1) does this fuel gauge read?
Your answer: value=0.375
